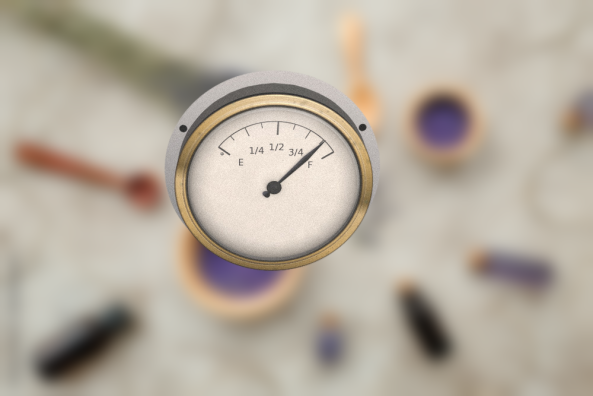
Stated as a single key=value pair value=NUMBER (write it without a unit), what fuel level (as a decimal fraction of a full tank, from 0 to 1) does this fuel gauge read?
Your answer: value=0.875
